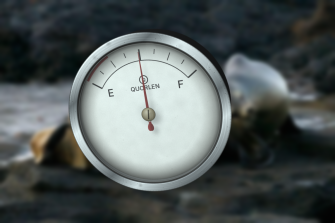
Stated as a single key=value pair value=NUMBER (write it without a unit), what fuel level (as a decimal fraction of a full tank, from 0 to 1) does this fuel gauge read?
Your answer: value=0.5
